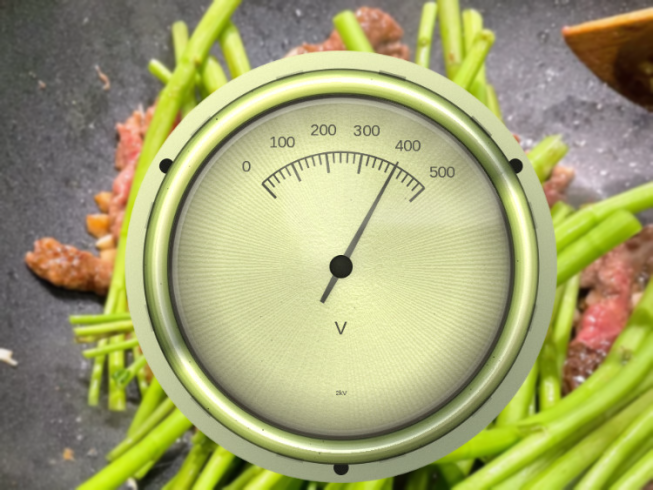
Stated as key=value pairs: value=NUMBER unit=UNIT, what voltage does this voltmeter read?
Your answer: value=400 unit=V
